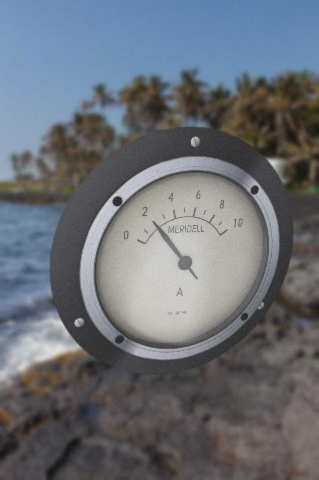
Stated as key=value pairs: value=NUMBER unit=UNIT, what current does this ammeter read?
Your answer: value=2 unit=A
